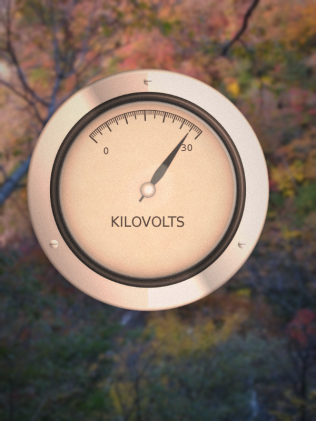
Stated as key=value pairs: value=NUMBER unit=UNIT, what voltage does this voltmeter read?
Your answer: value=27.5 unit=kV
